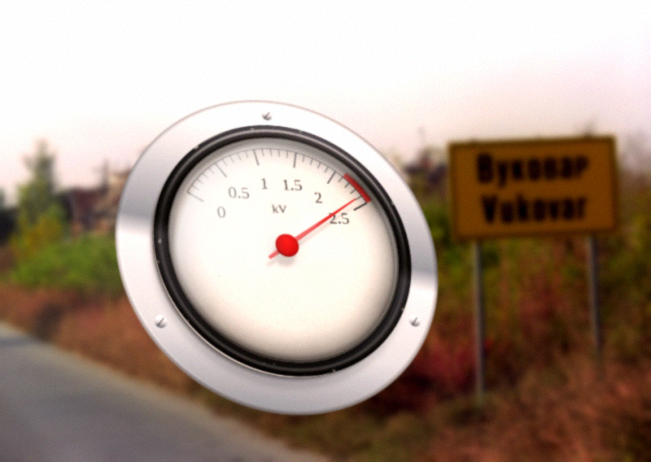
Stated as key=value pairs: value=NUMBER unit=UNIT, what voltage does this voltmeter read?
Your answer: value=2.4 unit=kV
